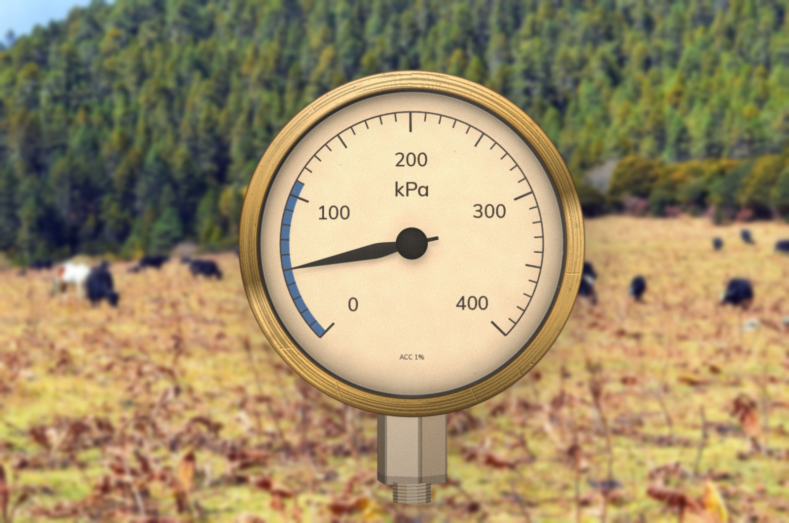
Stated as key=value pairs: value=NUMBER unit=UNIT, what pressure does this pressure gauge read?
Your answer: value=50 unit=kPa
